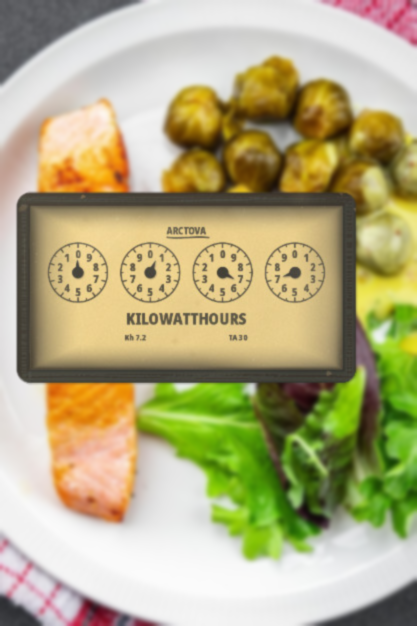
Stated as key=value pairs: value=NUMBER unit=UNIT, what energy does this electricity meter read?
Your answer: value=67 unit=kWh
